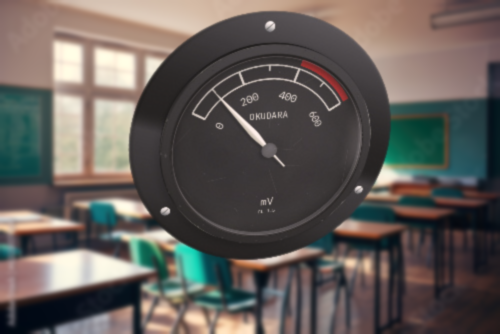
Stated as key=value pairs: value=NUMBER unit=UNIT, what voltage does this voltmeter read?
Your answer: value=100 unit=mV
